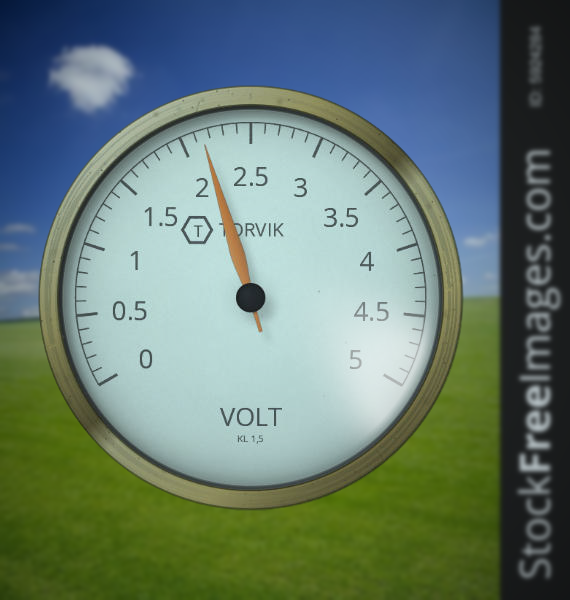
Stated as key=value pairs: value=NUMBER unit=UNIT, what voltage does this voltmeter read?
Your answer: value=2.15 unit=V
